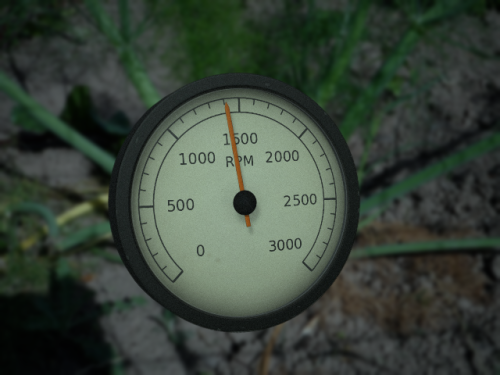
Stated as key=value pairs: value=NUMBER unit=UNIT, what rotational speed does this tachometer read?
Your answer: value=1400 unit=rpm
